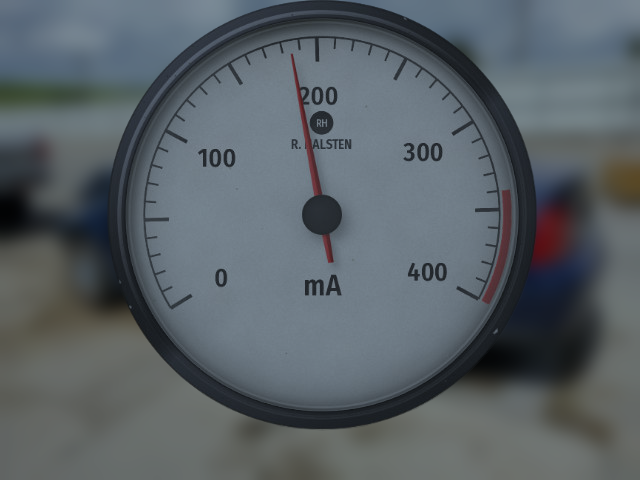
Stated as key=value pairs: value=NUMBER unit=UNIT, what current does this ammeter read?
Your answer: value=185 unit=mA
